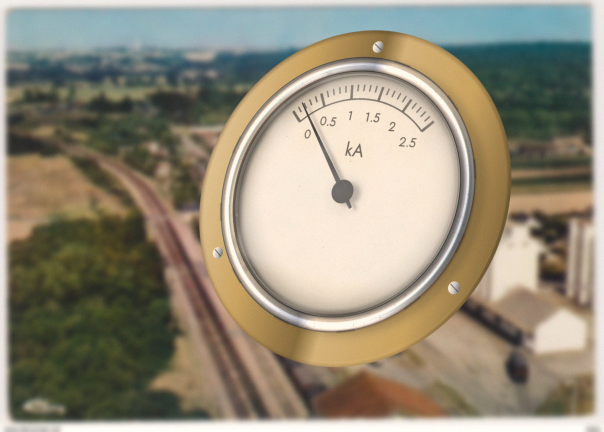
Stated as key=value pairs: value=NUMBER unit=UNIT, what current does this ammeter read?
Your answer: value=0.2 unit=kA
